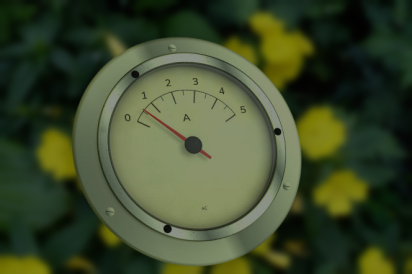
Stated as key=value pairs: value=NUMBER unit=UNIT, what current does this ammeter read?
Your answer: value=0.5 unit=A
